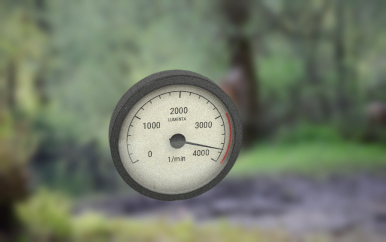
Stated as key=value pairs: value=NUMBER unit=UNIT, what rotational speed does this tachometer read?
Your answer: value=3700 unit=rpm
